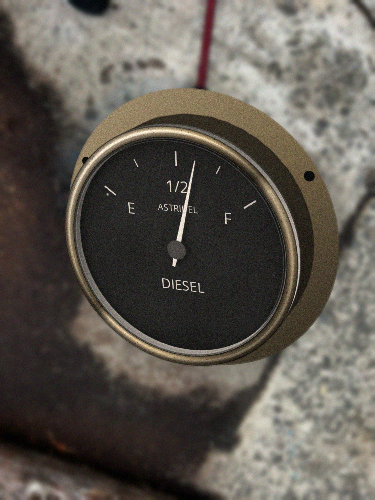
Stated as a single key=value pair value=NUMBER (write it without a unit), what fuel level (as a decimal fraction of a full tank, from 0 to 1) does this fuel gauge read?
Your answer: value=0.625
